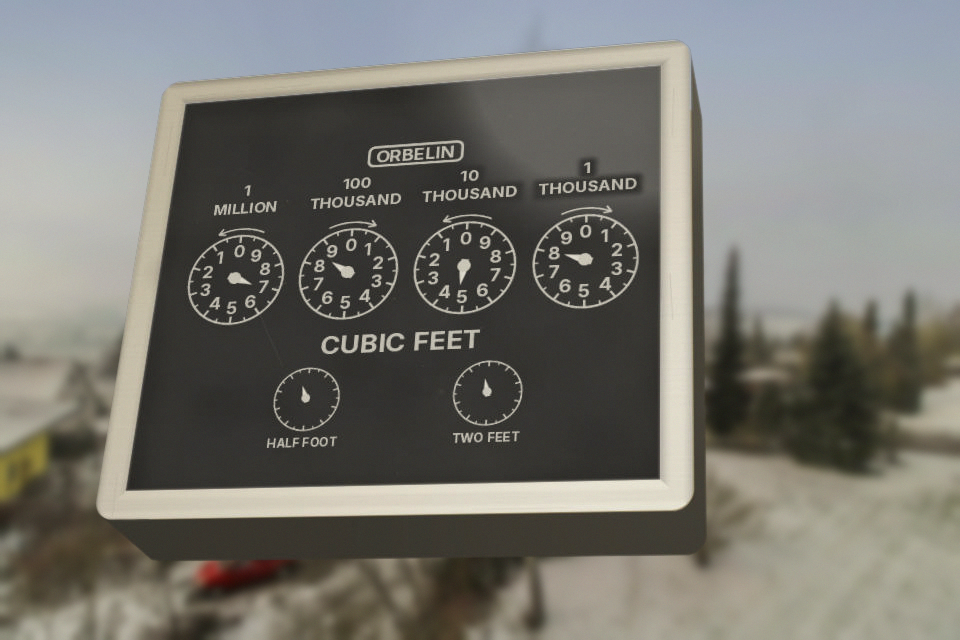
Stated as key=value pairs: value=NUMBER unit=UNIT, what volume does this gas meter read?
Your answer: value=684800 unit=ft³
